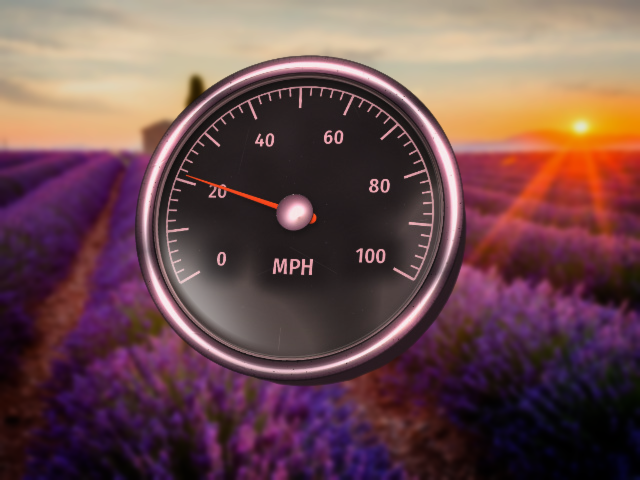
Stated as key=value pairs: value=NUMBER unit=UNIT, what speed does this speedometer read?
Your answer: value=21 unit=mph
